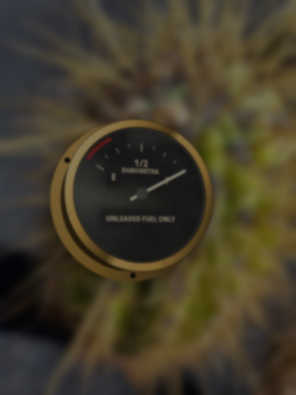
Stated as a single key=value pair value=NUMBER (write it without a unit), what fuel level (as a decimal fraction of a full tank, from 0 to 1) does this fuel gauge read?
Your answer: value=1
